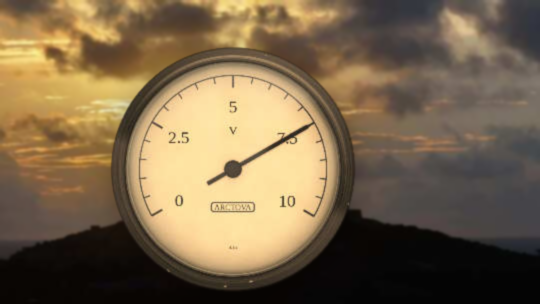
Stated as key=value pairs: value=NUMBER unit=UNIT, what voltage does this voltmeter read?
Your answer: value=7.5 unit=V
